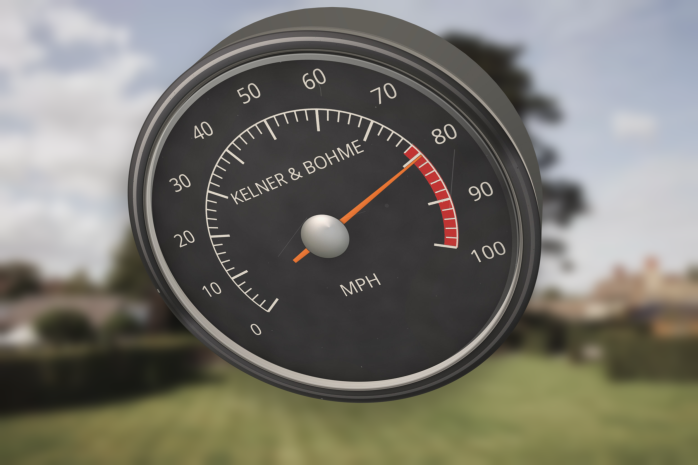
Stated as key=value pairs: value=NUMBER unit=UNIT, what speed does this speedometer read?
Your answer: value=80 unit=mph
